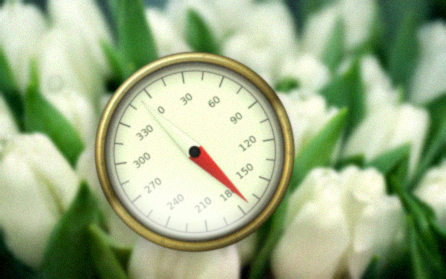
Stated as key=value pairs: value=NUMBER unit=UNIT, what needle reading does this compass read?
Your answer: value=172.5 unit=°
